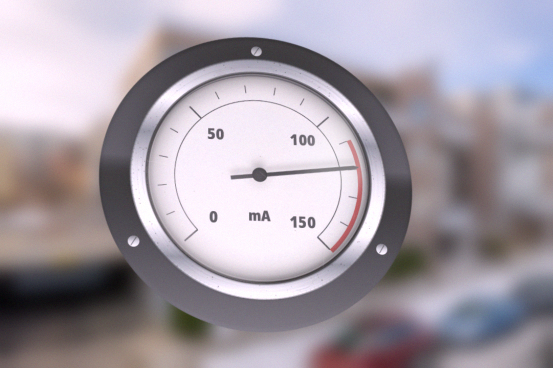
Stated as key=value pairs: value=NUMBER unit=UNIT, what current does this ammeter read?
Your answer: value=120 unit=mA
